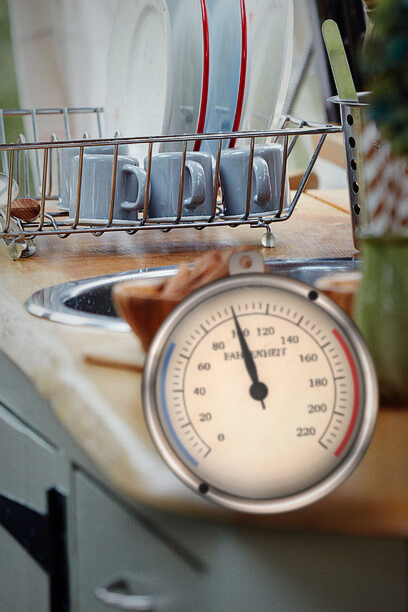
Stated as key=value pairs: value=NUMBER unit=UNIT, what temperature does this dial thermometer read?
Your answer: value=100 unit=°F
